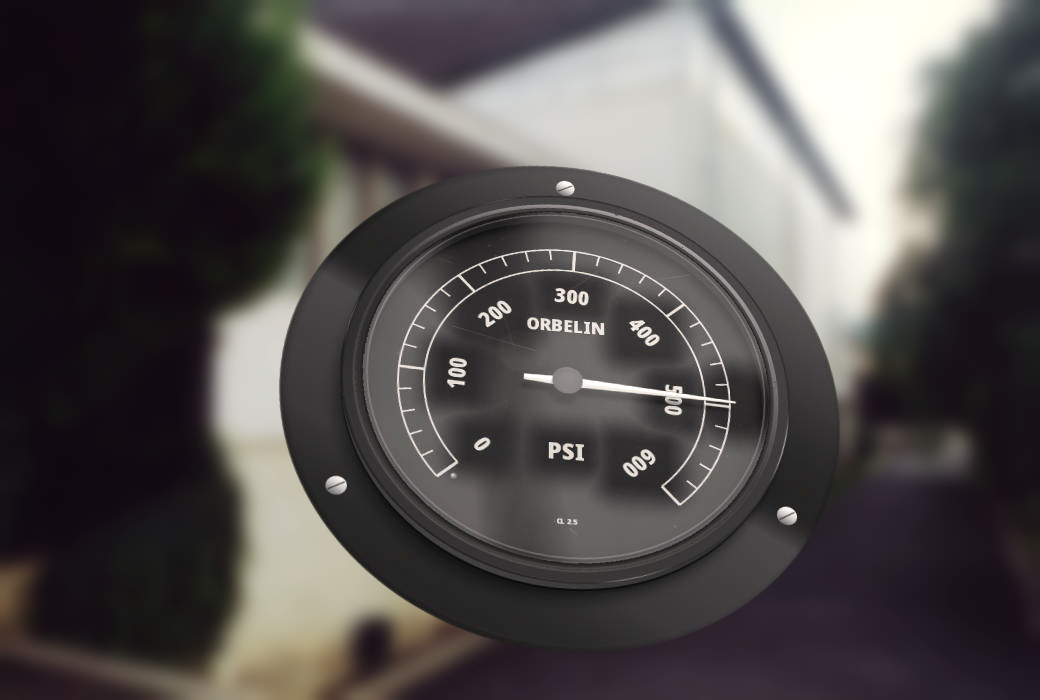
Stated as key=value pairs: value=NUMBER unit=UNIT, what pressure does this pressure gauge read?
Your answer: value=500 unit=psi
